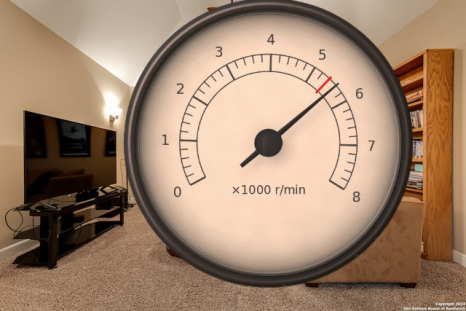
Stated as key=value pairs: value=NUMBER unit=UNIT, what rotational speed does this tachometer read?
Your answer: value=5600 unit=rpm
